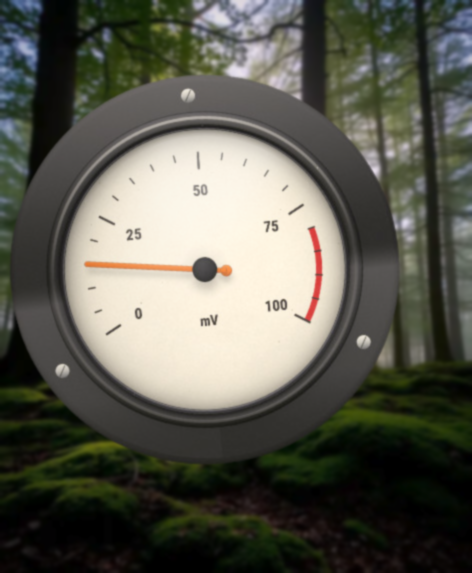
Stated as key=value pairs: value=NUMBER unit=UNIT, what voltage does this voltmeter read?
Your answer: value=15 unit=mV
